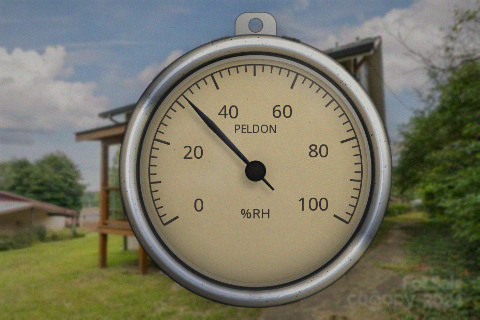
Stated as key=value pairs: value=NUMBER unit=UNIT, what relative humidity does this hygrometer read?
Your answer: value=32 unit=%
